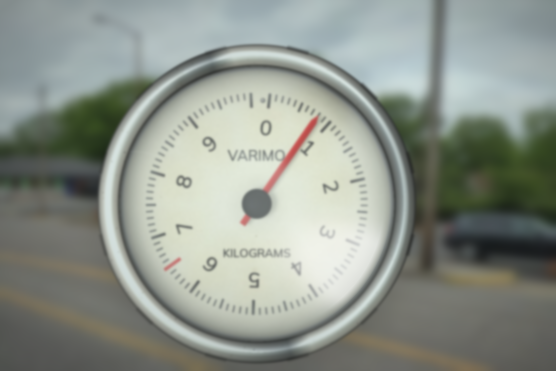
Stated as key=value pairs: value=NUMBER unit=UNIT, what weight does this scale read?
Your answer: value=0.8 unit=kg
